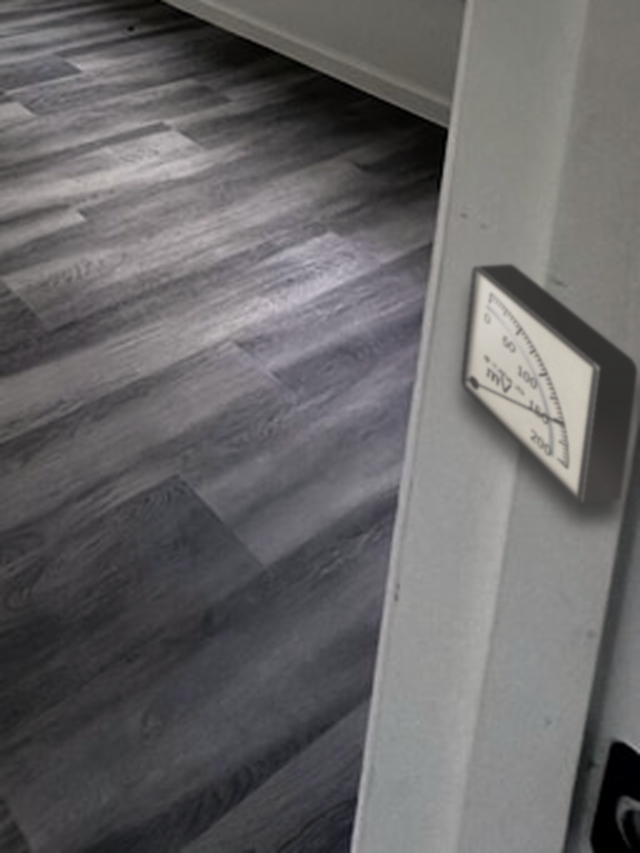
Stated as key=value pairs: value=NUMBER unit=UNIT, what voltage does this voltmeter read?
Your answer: value=150 unit=mV
